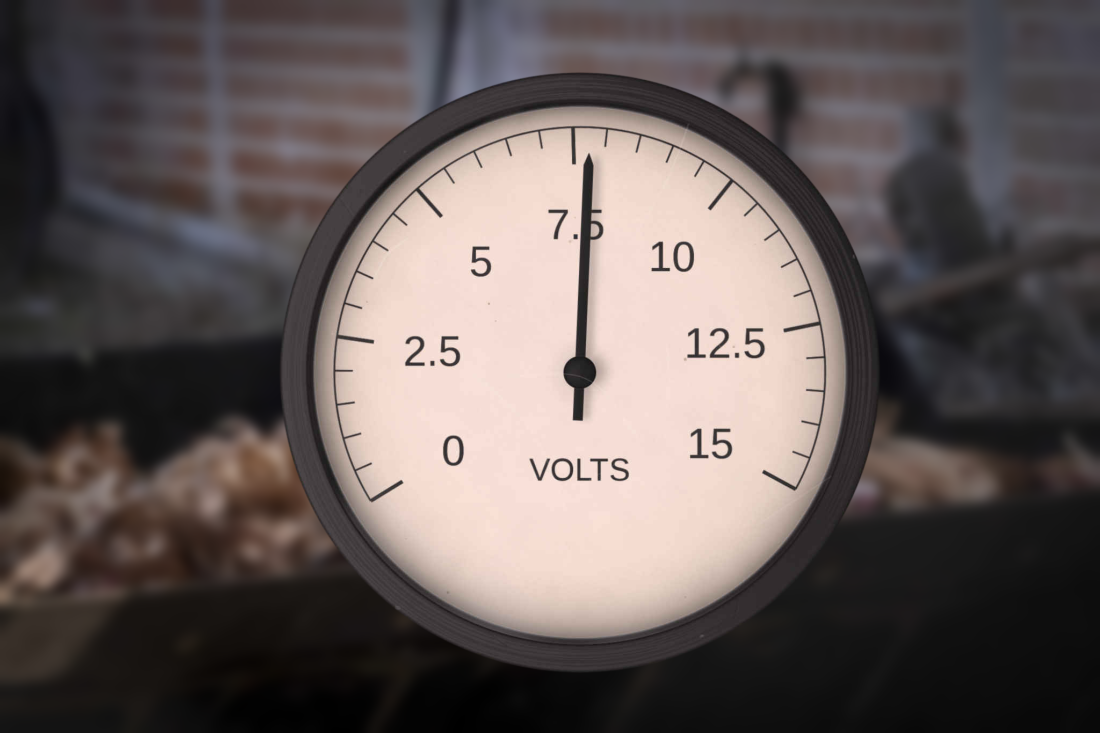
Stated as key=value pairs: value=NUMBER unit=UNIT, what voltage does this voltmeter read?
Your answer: value=7.75 unit=V
